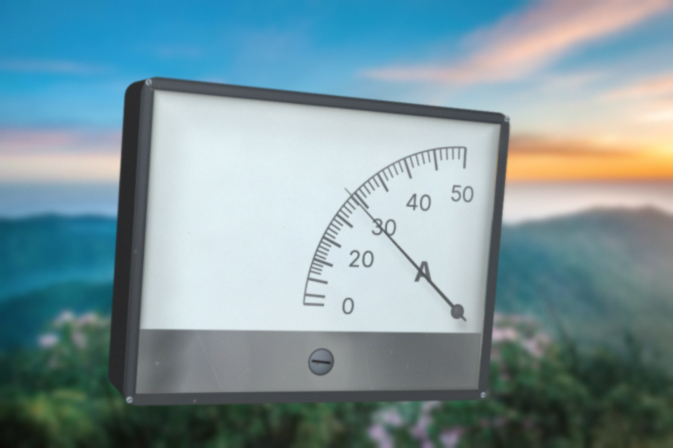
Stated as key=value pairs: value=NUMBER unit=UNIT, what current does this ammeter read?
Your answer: value=29 unit=A
